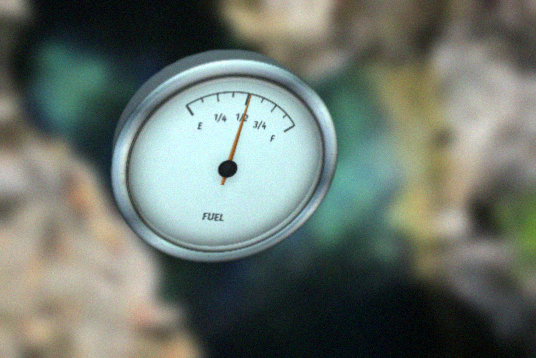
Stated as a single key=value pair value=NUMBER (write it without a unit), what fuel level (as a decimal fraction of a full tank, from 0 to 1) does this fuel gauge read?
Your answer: value=0.5
